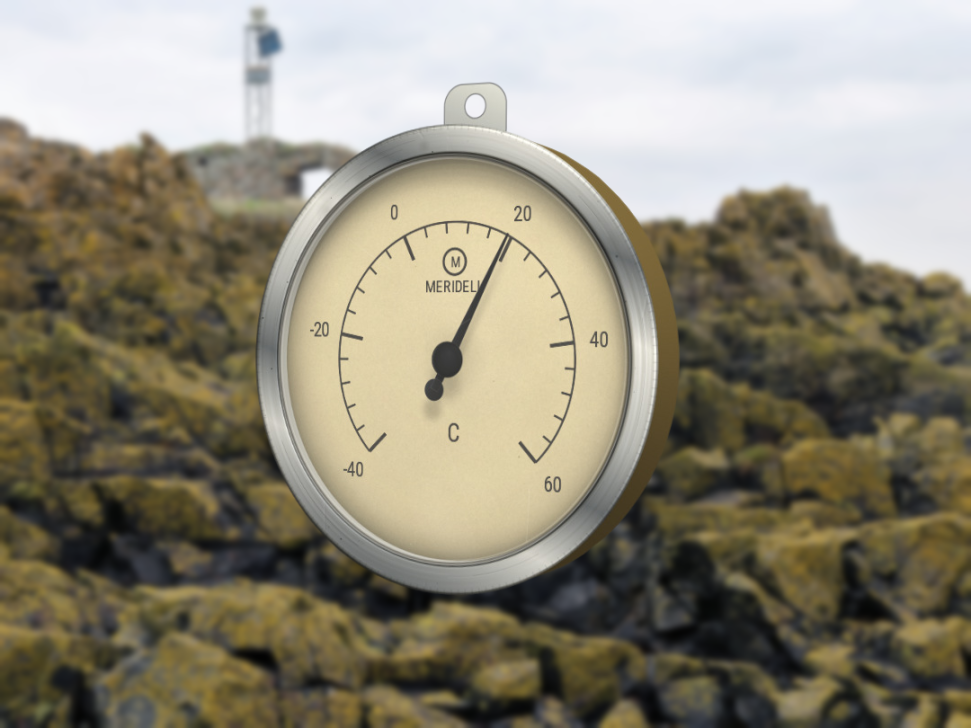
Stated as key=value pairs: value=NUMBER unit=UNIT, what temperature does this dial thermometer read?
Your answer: value=20 unit=°C
